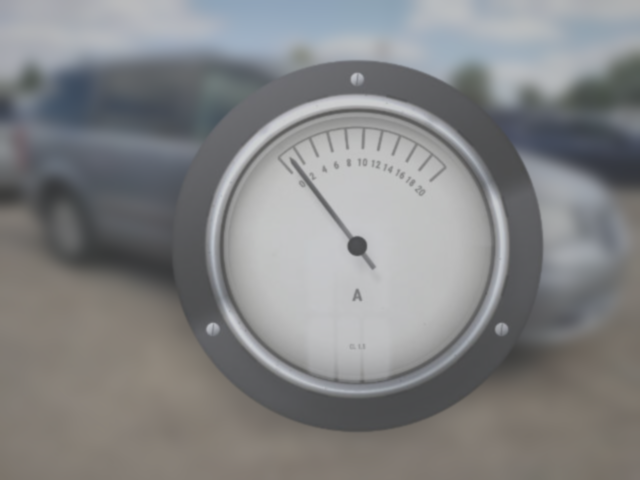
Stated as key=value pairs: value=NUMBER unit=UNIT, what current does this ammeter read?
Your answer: value=1 unit=A
